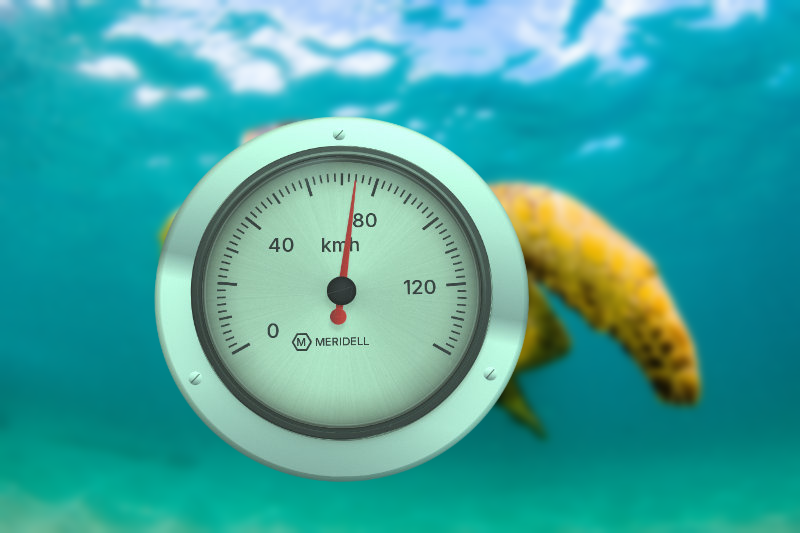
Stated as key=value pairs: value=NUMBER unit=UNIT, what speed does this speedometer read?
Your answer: value=74 unit=km/h
